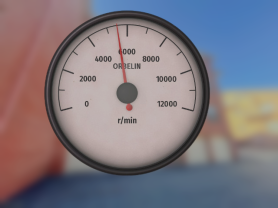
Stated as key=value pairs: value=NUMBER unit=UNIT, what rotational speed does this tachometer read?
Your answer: value=5500 unit=rpm
